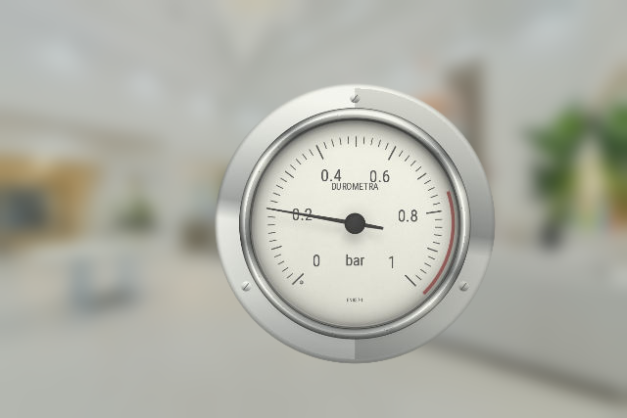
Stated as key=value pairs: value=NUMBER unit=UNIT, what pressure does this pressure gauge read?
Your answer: value=0.2 unit=bar
